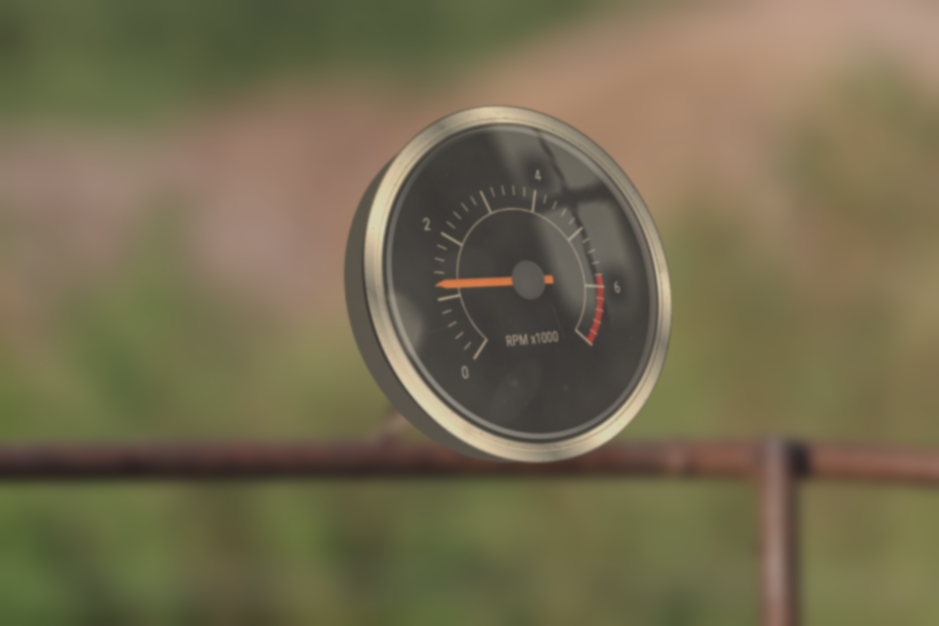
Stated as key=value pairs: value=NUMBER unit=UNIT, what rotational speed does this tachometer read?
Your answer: value=1200 unit=rpm
